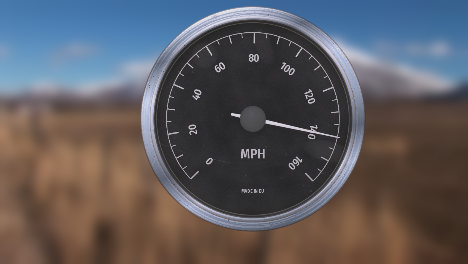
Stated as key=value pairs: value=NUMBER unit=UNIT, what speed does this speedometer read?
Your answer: value=140 unit=mph
